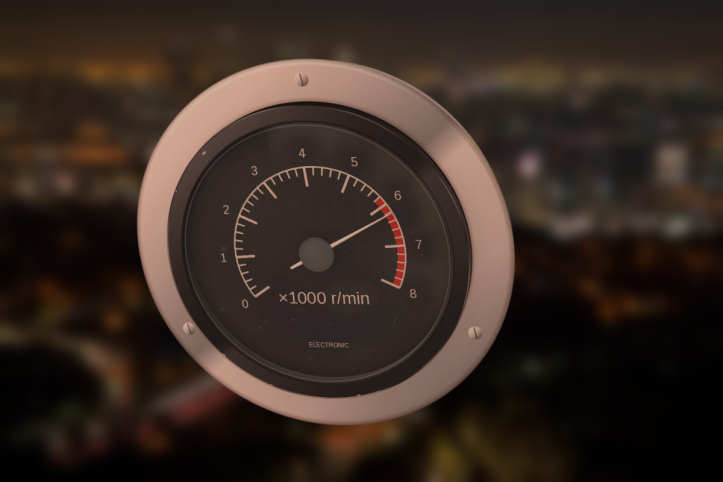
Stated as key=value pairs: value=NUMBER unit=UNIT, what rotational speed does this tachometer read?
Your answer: value=6200 unit=rpm
